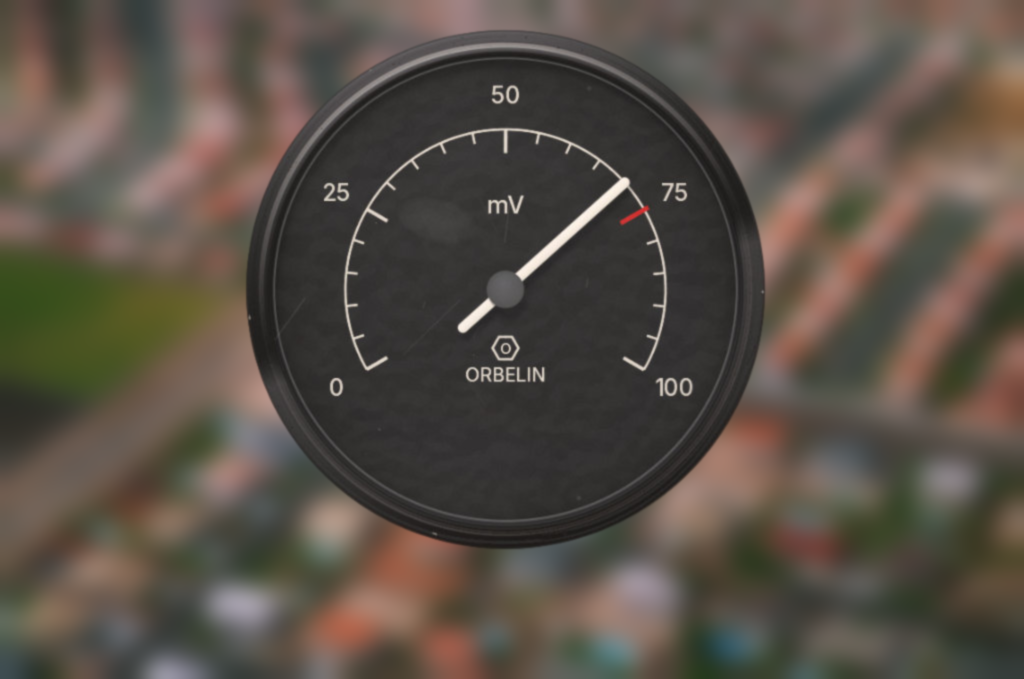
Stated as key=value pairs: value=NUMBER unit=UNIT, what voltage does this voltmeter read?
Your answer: value=70 unit=mV
